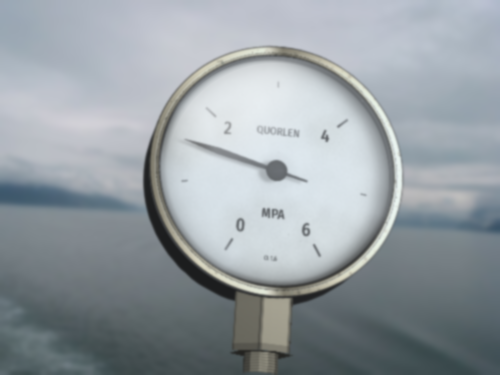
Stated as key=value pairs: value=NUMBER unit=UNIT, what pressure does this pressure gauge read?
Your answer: value=1.5 unit=MPa
